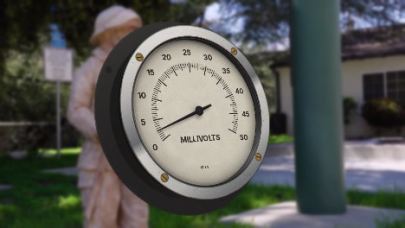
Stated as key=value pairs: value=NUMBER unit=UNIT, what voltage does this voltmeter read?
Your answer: value=2.5 unit=mV
